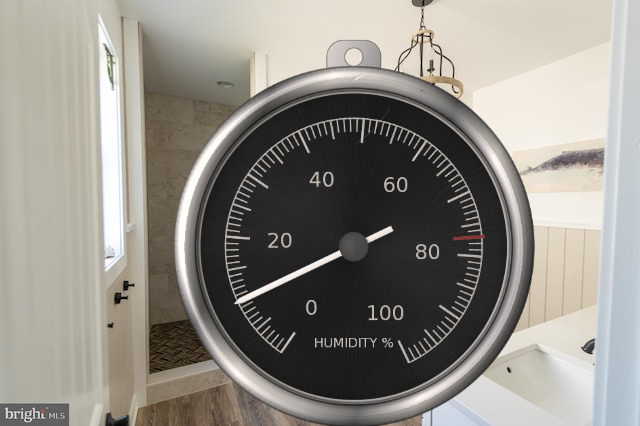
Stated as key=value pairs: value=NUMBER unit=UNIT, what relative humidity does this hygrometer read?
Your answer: value=10 unit=%
